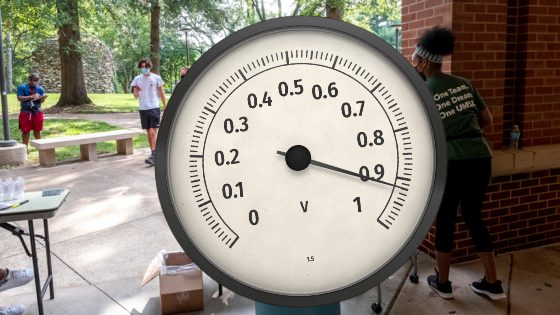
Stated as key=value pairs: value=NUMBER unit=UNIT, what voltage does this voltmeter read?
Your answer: value=0.92 unit=V
